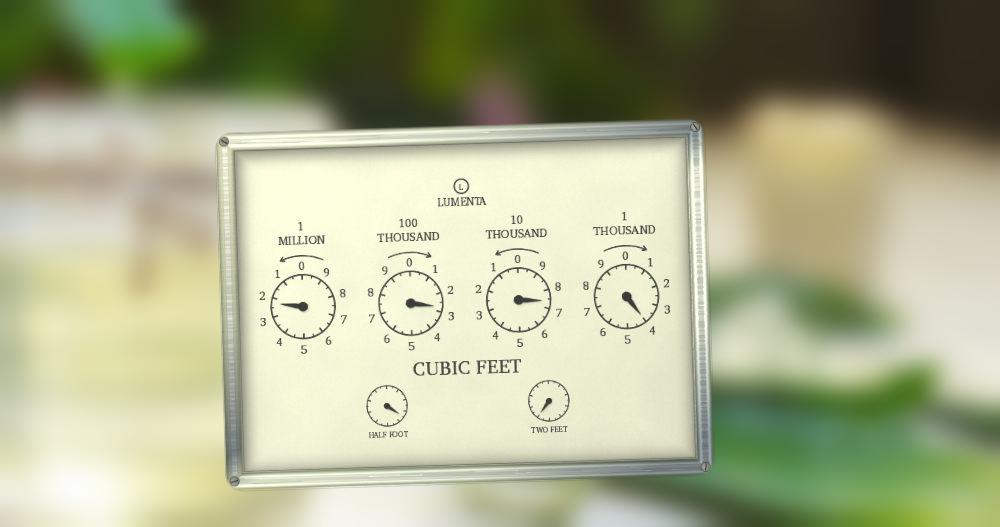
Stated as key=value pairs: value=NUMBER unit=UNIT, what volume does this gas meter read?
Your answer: value=227400 unit=ft³
